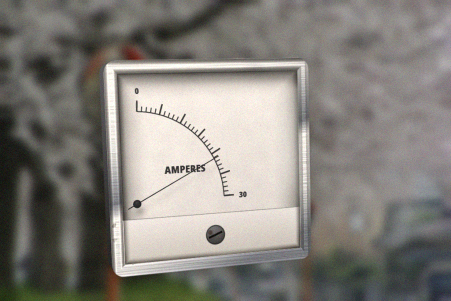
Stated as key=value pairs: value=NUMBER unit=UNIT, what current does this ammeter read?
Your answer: value=21 unit=A
